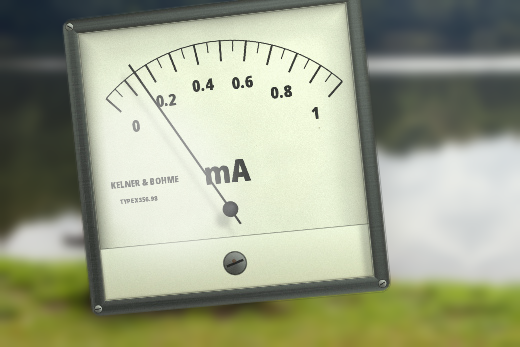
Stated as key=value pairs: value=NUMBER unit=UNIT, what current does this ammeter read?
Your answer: value=0.15 unit=mA
